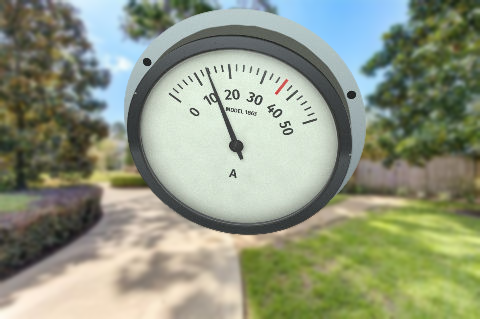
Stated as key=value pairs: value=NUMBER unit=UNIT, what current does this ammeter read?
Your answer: value=14 unit=A
